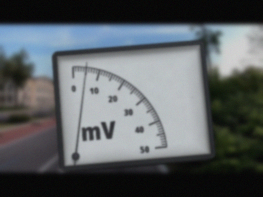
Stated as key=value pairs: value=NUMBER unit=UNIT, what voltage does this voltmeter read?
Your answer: value=5 unit=mV
